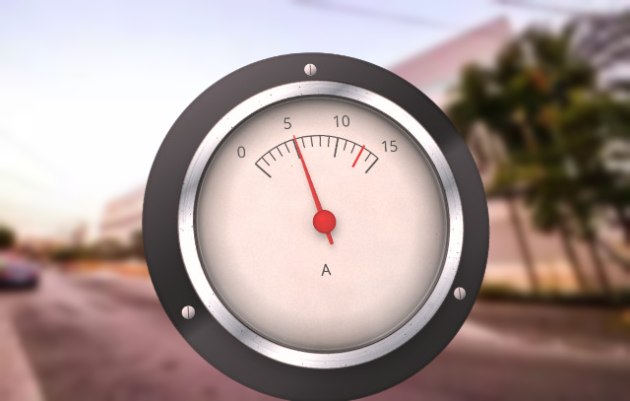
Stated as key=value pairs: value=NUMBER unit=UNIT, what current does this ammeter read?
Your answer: value=5 unit=A
